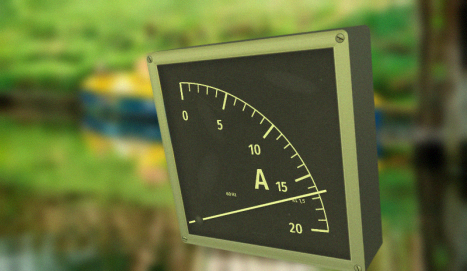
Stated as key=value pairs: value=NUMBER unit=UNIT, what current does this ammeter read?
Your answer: value=16.5 unit=A
